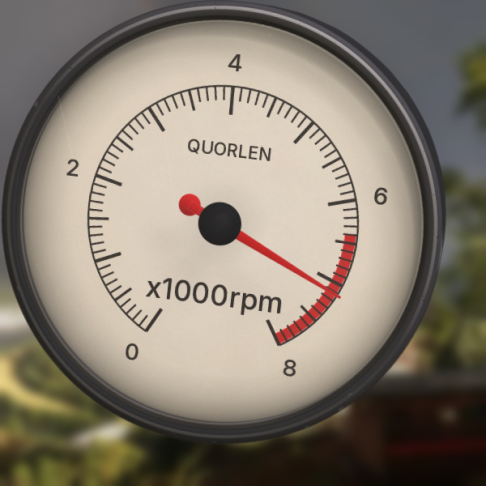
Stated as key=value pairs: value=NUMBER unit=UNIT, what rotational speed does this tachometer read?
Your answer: value=7100 unit=rpm
